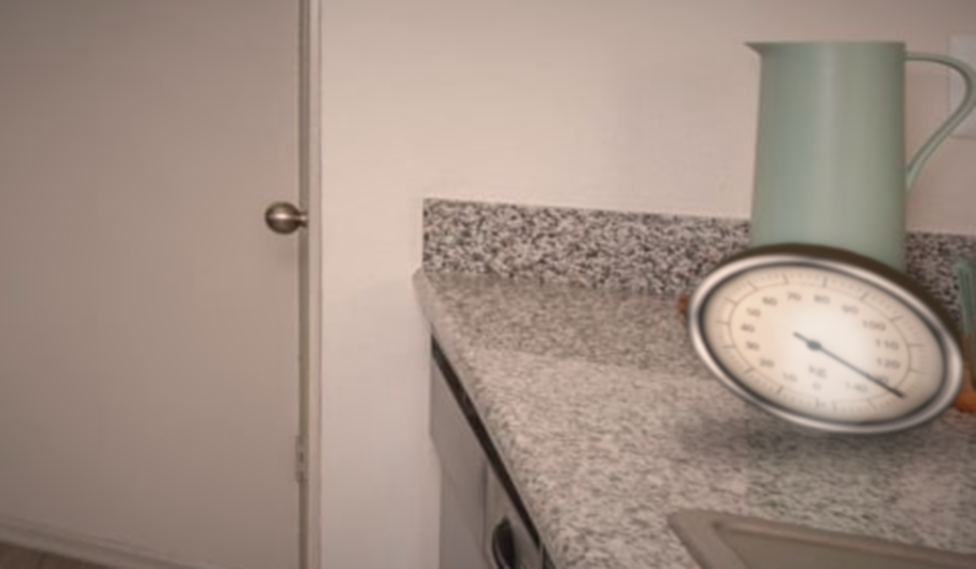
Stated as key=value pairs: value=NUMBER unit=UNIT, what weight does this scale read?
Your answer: value=130 unit=kg
